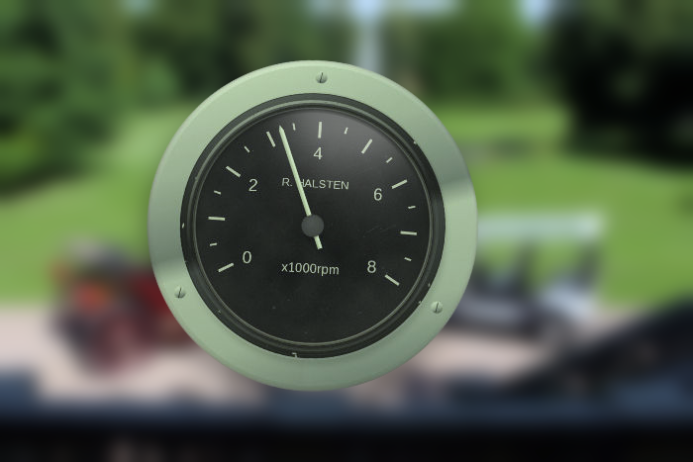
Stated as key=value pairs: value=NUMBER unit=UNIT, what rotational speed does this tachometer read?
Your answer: value=3250 unit=rpm
